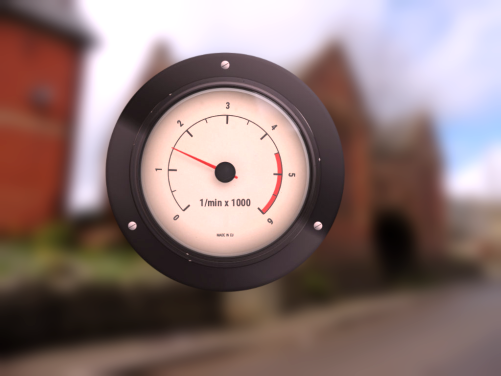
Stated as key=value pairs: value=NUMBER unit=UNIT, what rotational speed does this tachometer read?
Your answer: value=1500 unit=rpm
